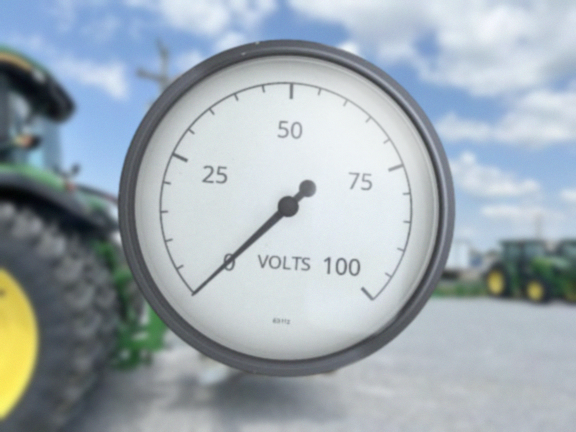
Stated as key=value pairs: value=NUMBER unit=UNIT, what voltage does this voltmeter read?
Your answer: value=0 unit=V
